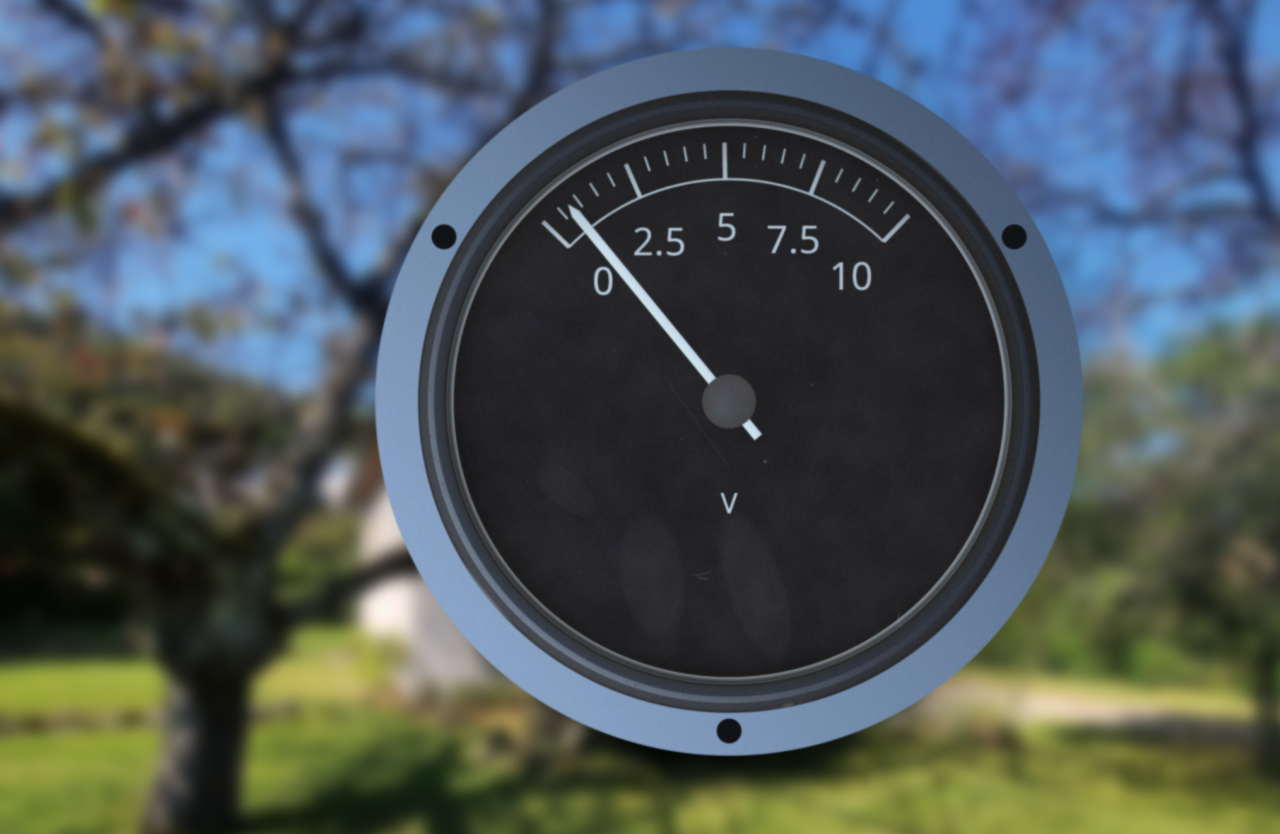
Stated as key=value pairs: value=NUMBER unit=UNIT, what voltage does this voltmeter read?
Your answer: value=0.75 unit=V
